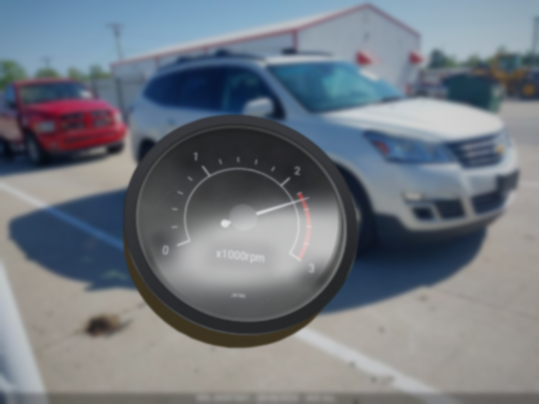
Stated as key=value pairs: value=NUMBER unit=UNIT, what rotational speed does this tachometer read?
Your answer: value=2300 unit=rpm
